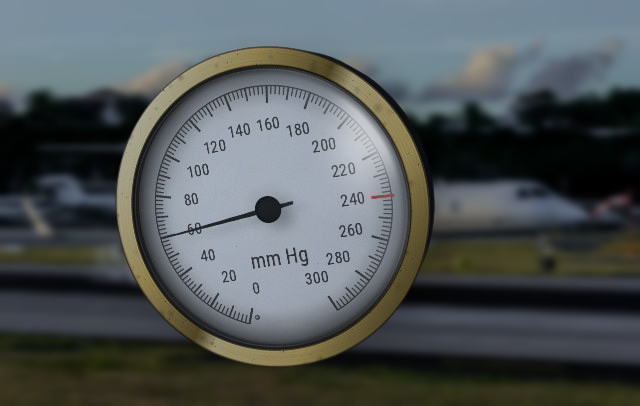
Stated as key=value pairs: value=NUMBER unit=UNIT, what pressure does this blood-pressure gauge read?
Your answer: value=60 unit=mmHg
